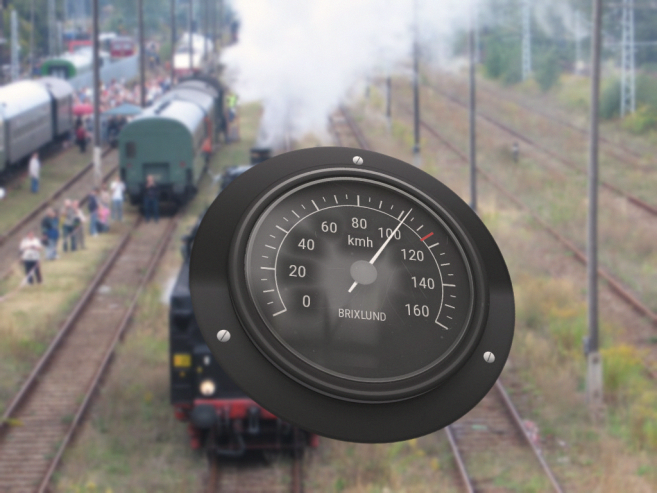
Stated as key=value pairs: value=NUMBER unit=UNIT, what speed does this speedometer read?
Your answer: value=102.5 unit=km/h
